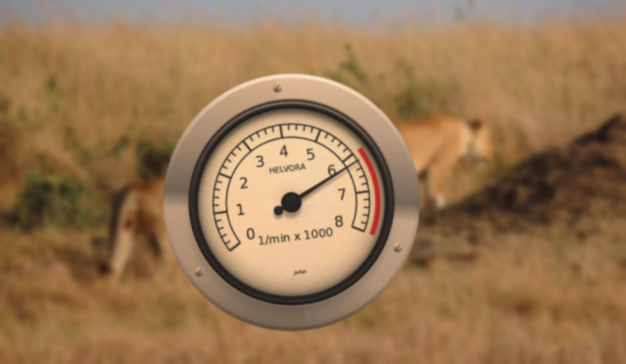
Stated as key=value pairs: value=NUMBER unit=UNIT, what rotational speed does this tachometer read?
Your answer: value=6200 unit=rpm
